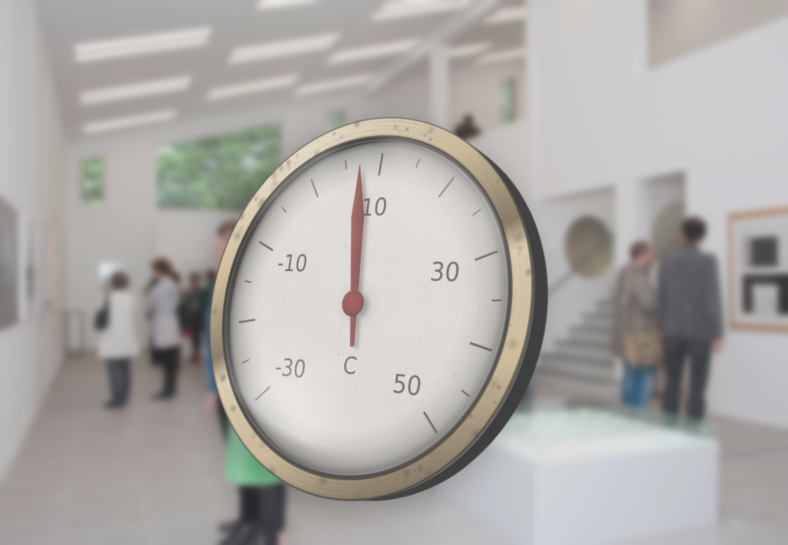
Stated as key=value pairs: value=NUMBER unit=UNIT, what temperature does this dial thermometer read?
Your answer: value=7.5 unit=°C
